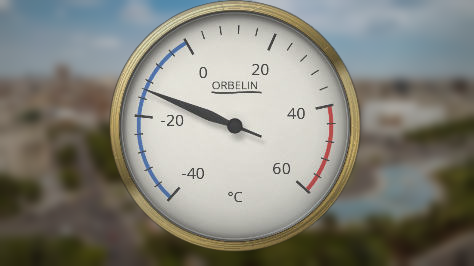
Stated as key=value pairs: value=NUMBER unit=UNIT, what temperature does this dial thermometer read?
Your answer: value=-14 unit=°C
